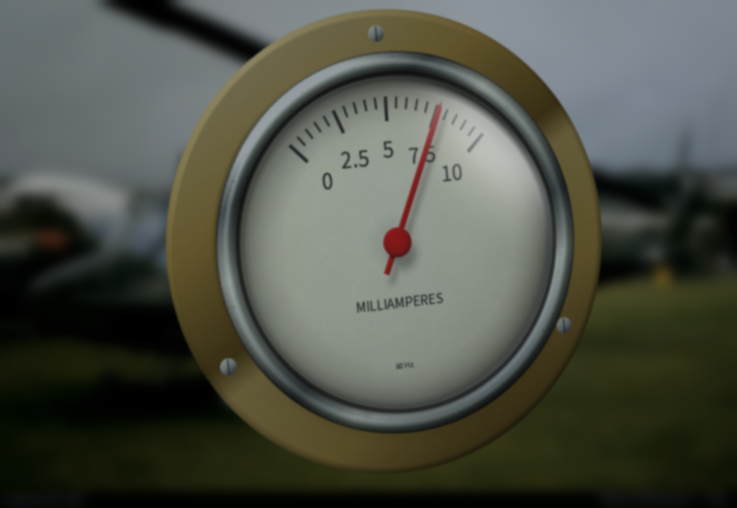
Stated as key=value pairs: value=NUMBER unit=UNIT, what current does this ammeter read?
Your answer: value=7.5 unit=mA
